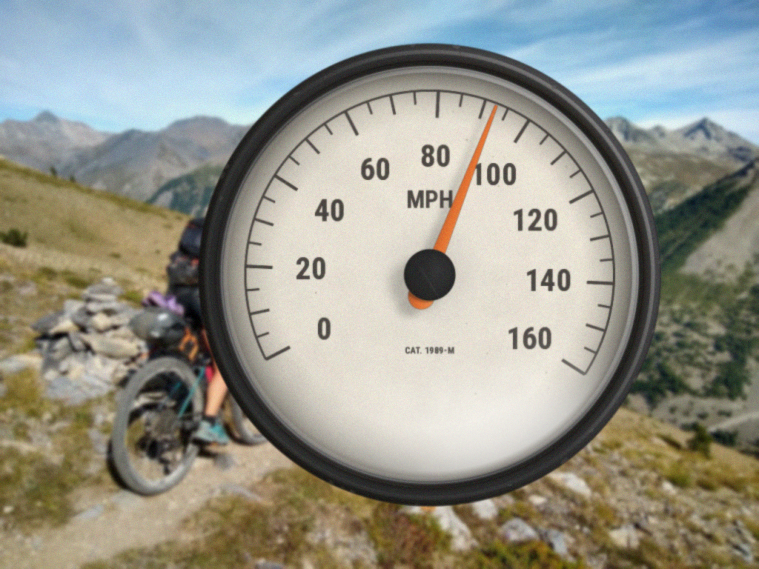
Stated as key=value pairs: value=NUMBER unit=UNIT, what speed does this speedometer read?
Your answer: value=92.5 unit=mph
